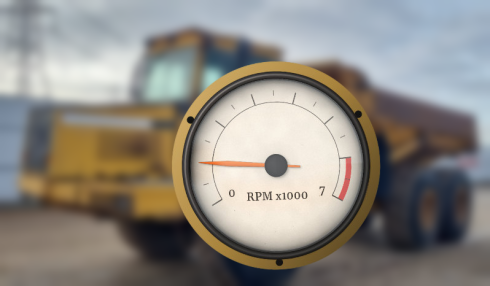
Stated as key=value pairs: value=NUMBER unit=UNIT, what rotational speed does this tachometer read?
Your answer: value=1000 unit=rpm
